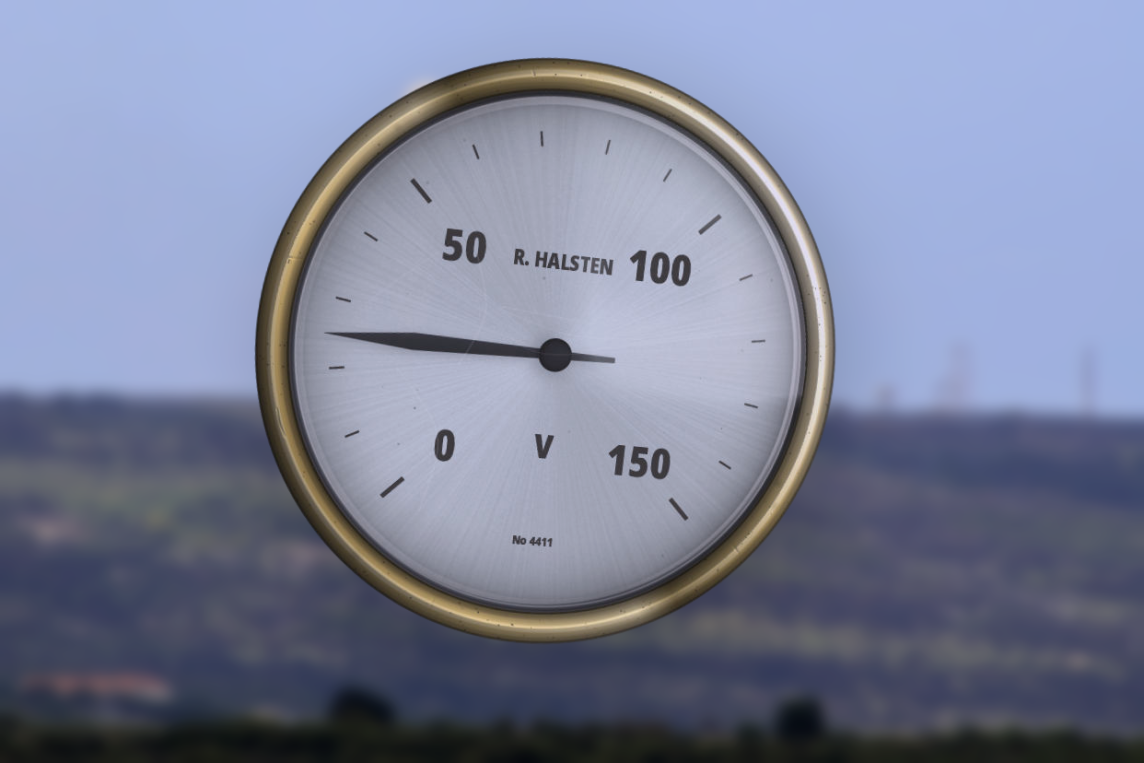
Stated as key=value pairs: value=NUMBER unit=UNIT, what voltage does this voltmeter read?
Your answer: value=25 unit=V
